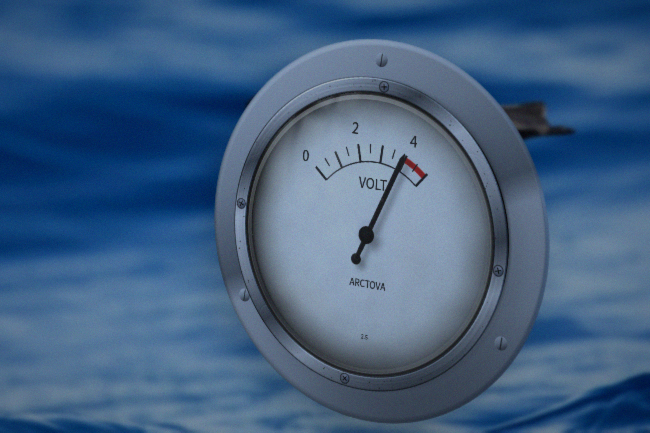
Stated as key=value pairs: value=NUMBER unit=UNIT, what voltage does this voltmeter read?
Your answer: value=4 unit=V
